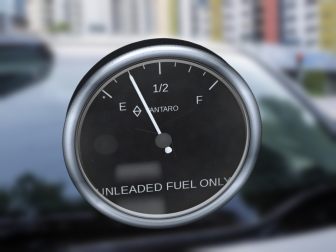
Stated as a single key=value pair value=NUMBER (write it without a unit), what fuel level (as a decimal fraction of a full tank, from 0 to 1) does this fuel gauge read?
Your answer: value=0.25
